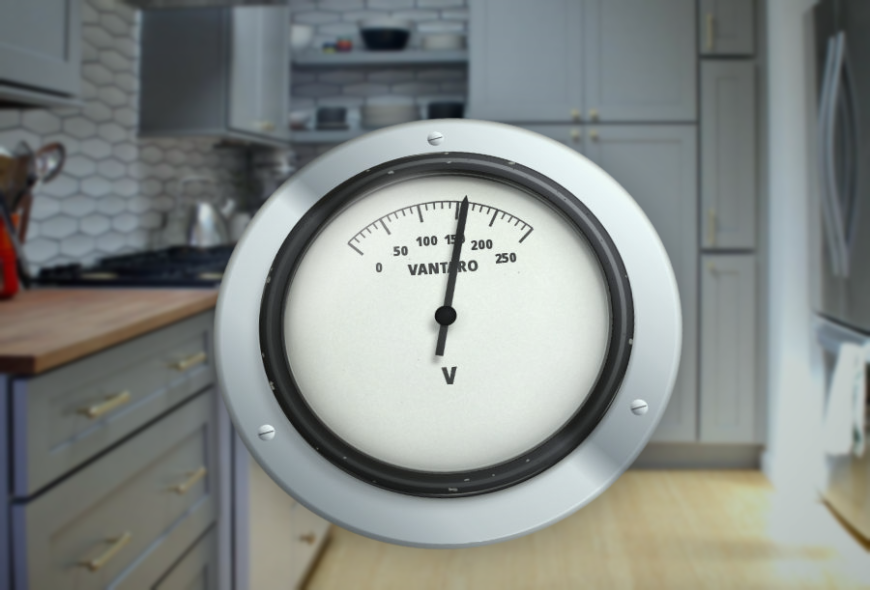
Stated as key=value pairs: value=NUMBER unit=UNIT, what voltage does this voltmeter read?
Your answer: value=160 unit=V
